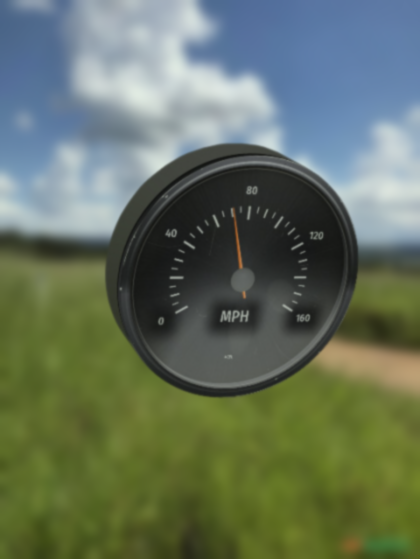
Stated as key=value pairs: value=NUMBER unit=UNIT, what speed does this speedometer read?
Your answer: value=70 unit=mph
